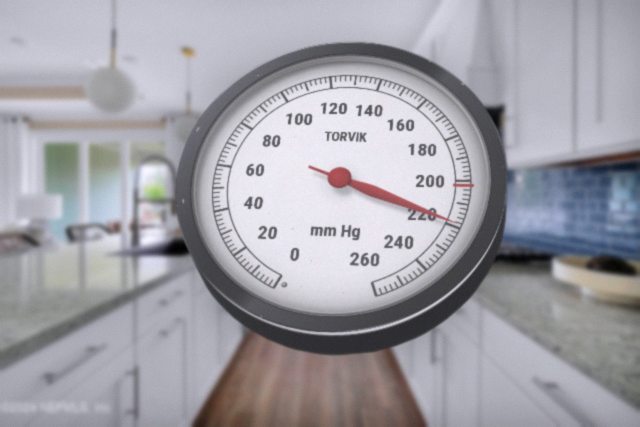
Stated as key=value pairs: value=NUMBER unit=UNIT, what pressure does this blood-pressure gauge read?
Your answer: value=220 unit=mmHg
